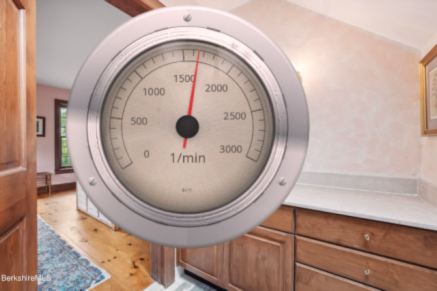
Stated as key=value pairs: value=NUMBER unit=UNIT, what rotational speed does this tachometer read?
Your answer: value=1650 unit=rpm
